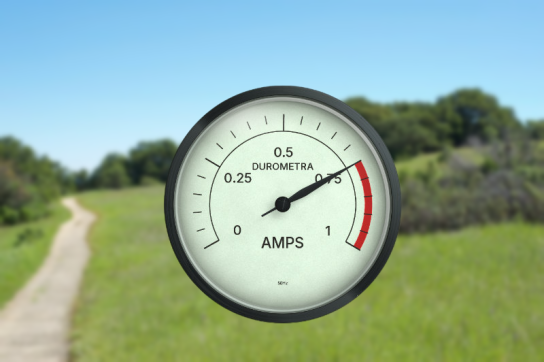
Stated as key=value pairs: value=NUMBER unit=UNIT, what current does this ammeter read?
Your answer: value=0.75 unit=A
